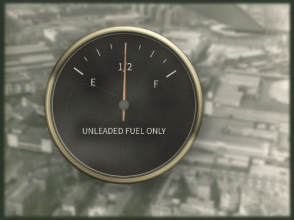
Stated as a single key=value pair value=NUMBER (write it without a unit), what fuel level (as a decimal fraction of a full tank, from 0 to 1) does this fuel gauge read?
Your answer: value=0.5
